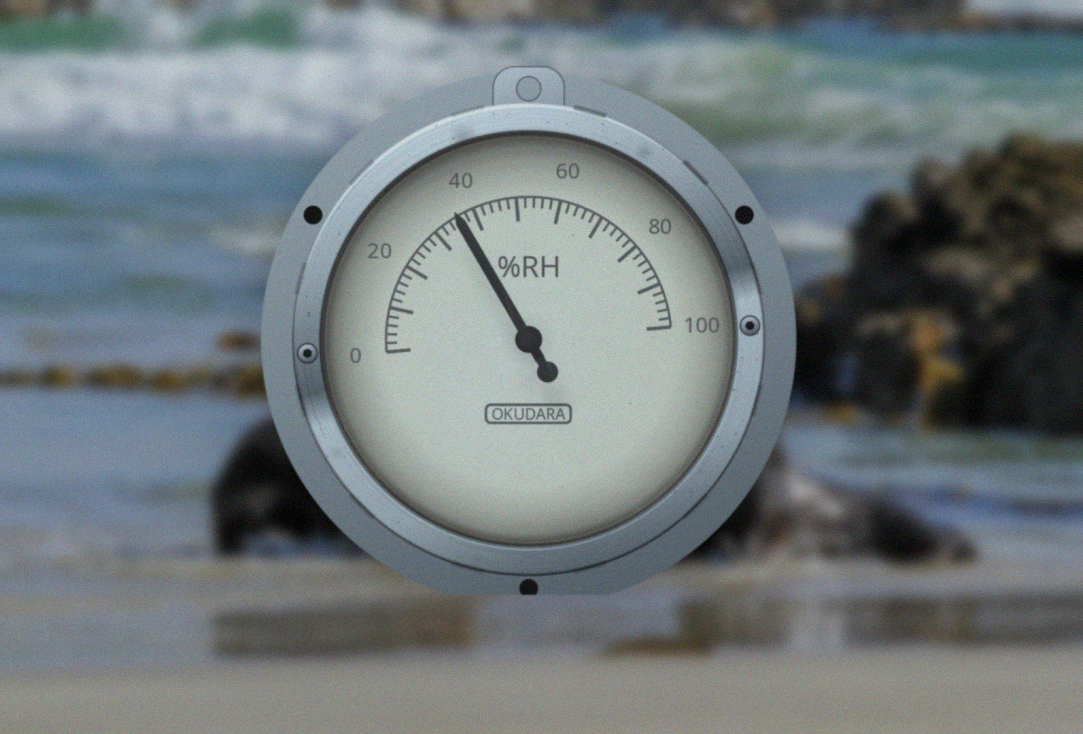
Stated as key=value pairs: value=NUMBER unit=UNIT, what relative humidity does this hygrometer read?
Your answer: value=36 unit=%
